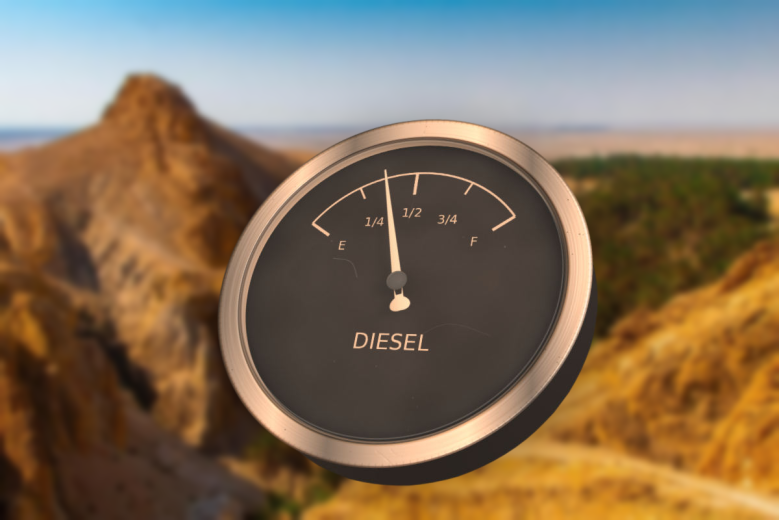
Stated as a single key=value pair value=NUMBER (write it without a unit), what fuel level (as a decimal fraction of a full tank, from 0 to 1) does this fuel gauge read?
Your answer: value=0.375
